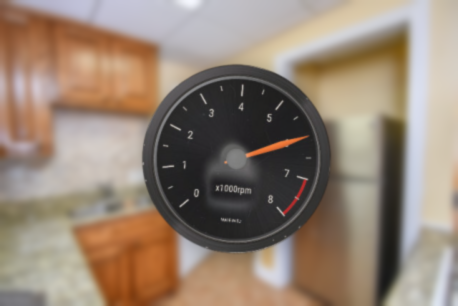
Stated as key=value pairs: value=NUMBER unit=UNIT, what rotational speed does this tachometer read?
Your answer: value=6000 unit=rpm
